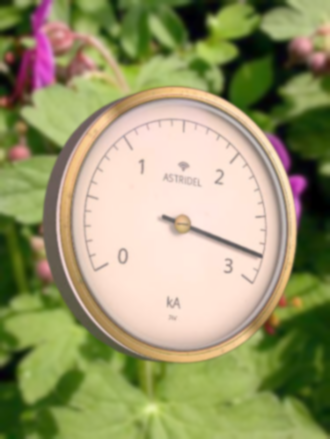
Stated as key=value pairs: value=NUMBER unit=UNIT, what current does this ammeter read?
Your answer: value=2.8 unit=kA
